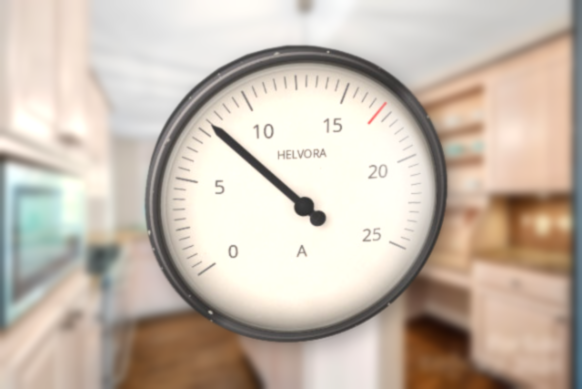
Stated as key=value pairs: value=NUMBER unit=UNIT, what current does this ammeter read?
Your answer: value=8 unit=A
